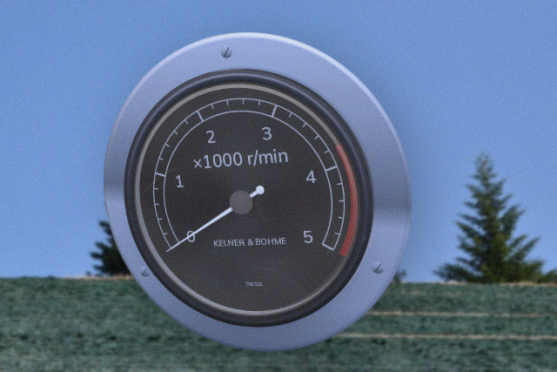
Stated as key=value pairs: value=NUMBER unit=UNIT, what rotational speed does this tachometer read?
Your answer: value=0 unit=rpm
